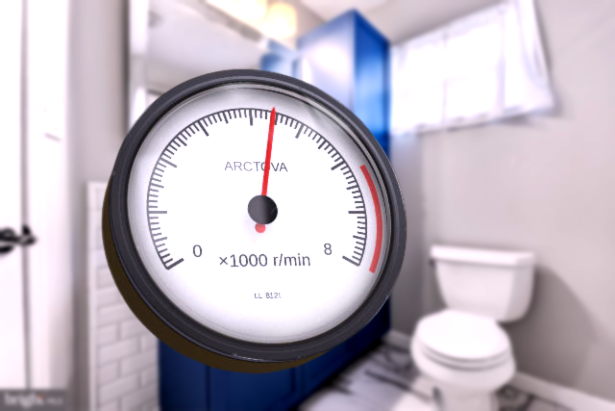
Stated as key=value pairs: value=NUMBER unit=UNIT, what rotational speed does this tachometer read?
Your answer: value=4400 unit=rpm
